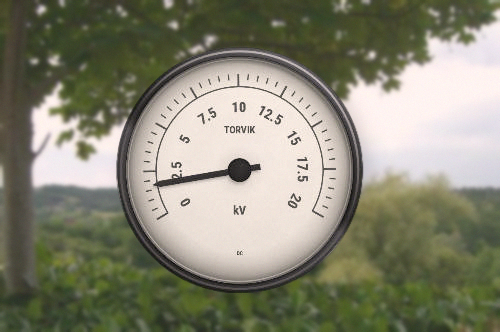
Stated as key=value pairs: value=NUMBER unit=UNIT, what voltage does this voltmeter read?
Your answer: value=1.75 unit=kV
